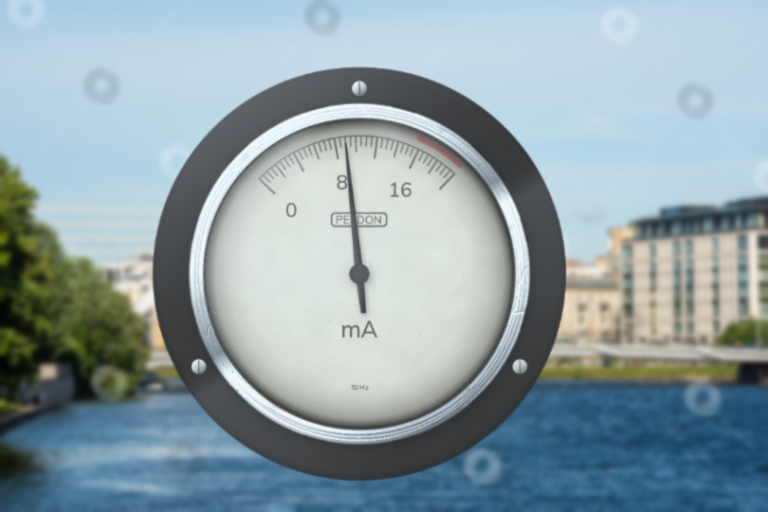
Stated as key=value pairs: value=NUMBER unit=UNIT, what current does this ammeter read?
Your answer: value=9 unit=mA
